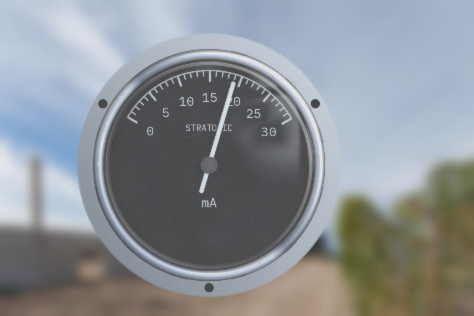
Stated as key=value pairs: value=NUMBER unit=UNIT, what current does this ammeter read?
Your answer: value=19 unit=mA
